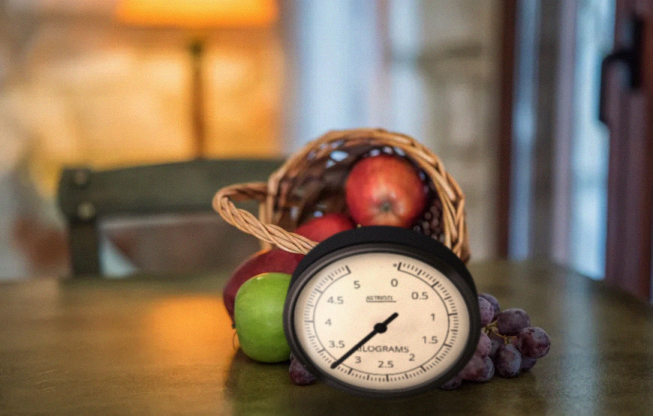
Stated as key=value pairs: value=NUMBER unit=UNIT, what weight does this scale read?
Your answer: value=3.25 unit=kg
